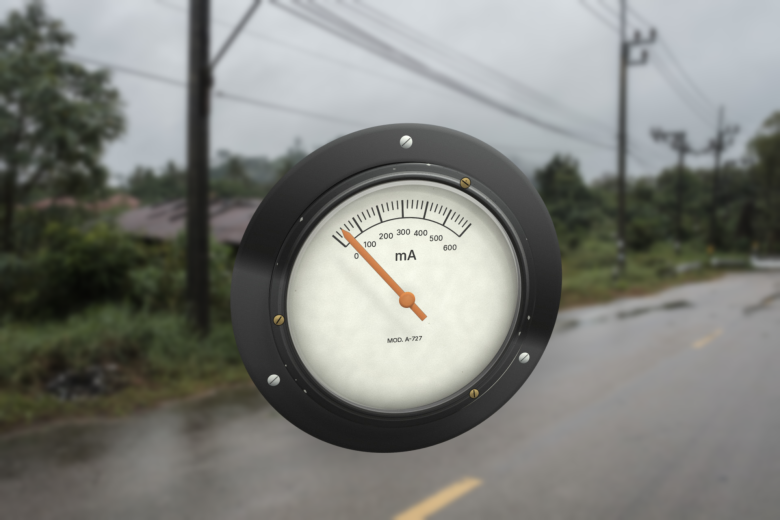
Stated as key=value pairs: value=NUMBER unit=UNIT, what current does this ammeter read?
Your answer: value=40 unit=mA
